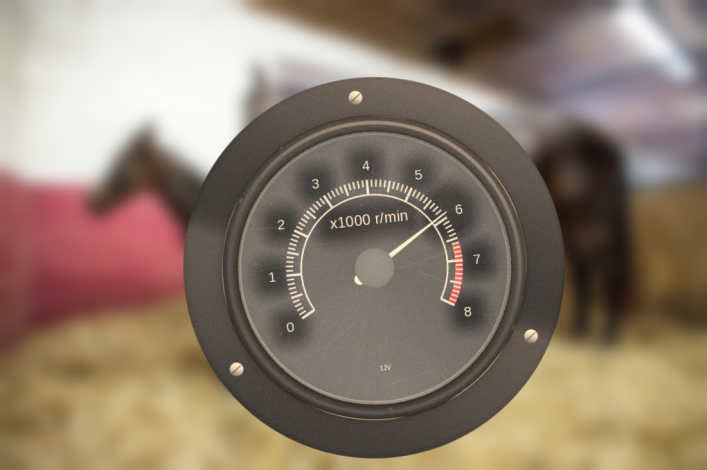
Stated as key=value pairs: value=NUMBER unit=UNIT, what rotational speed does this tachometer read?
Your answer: value=5900 unit=rpm
